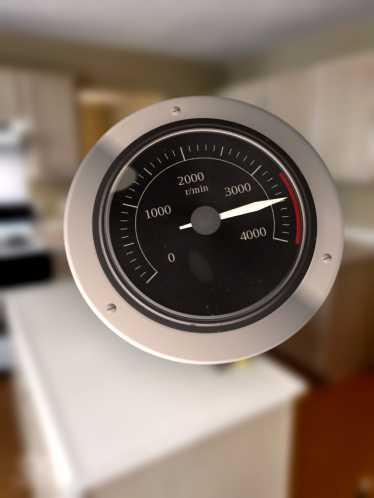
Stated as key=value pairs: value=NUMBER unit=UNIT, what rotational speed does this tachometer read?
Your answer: value=3500 unit=rpm
